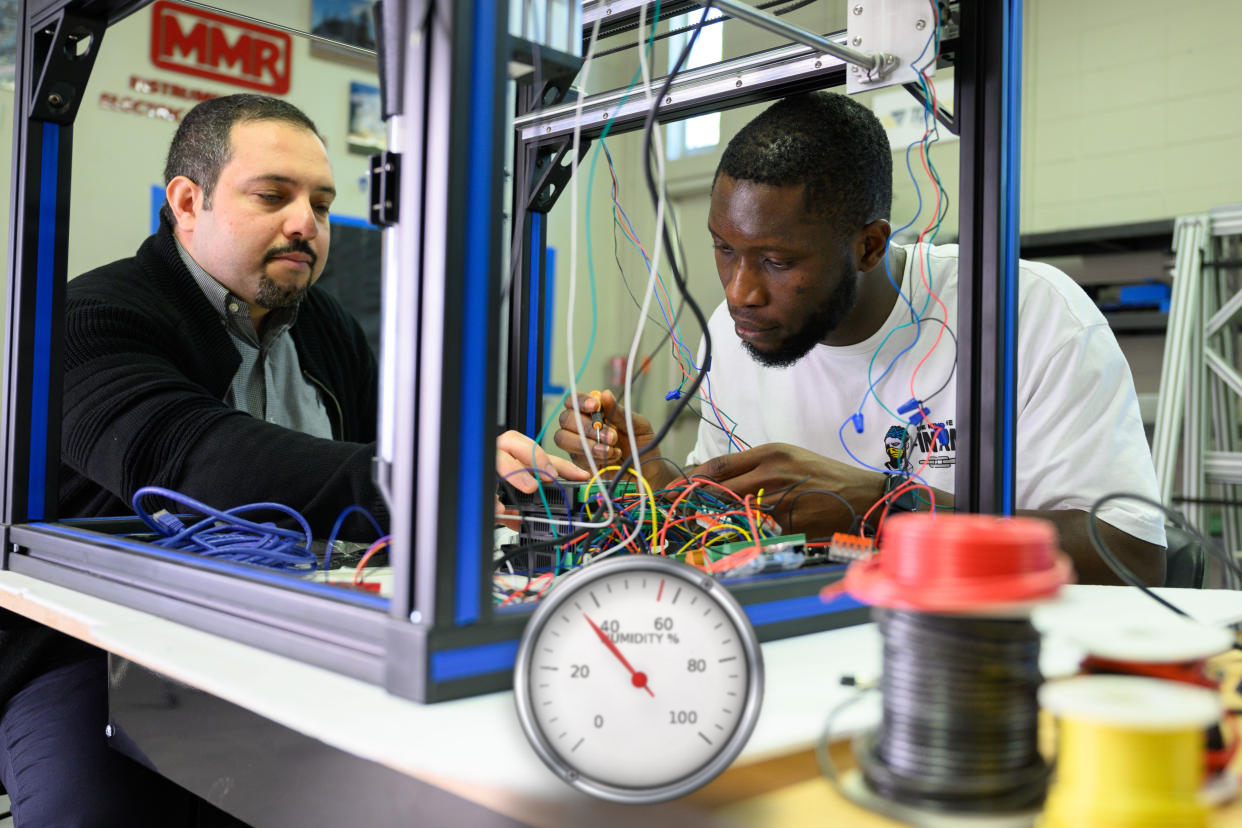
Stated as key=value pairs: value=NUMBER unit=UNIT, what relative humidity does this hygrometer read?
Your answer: value=36 unit=%
